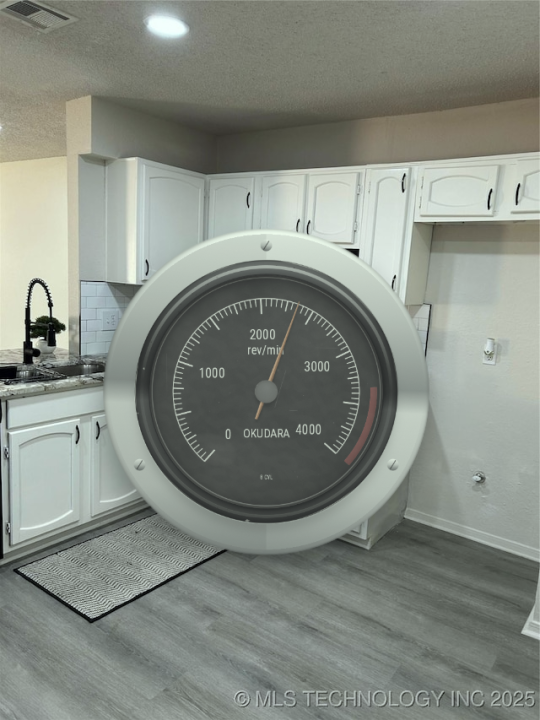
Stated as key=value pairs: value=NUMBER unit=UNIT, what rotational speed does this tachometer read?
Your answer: value=2350 unit=rpm
